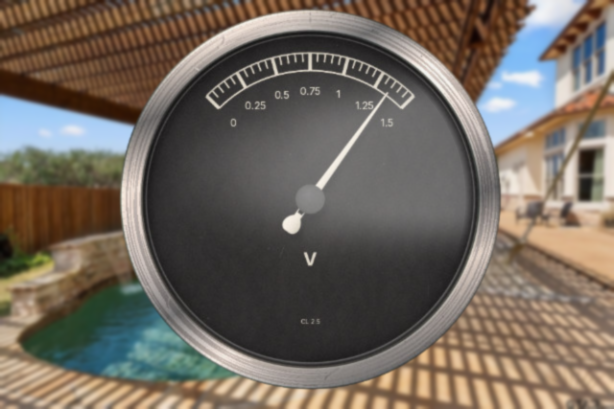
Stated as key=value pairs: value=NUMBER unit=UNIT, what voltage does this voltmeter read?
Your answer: value=1.35 unit=V
